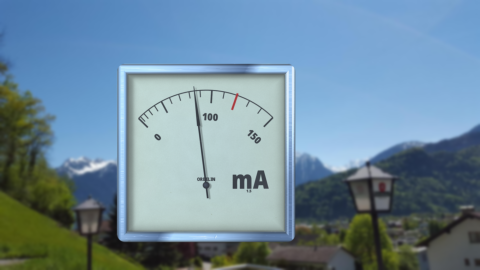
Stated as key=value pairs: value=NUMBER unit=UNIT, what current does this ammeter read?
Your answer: value=85 unit=mA
